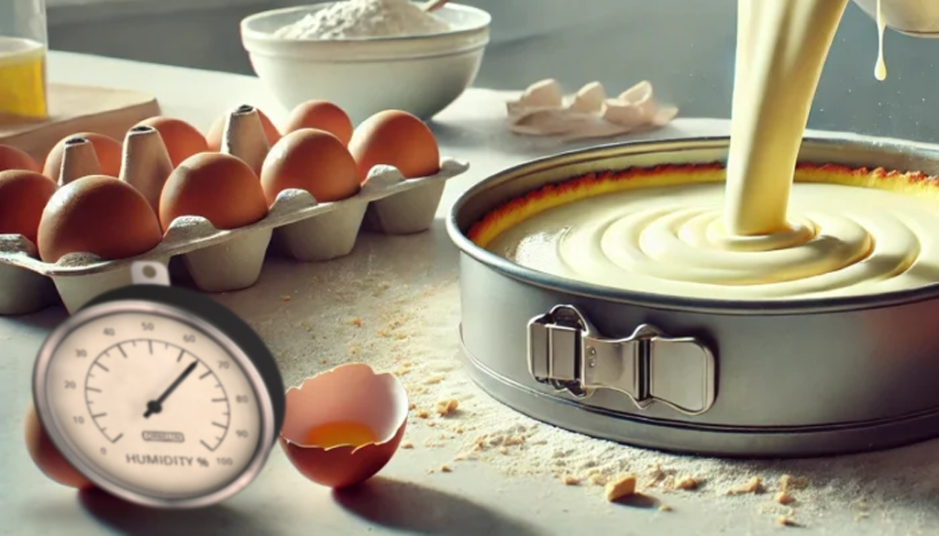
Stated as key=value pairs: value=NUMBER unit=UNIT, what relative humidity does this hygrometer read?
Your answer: value=65 unit=%
